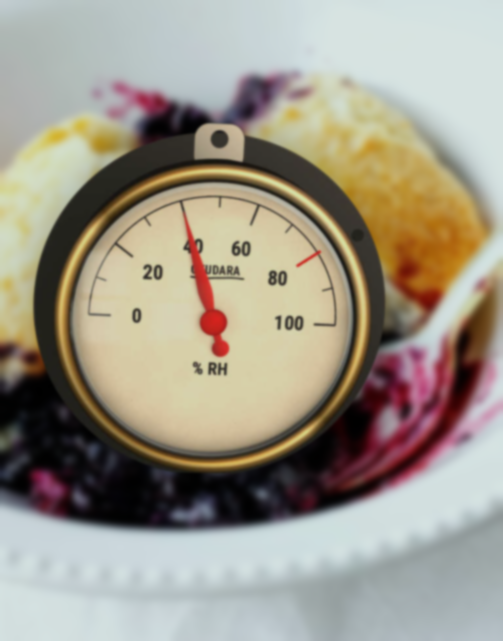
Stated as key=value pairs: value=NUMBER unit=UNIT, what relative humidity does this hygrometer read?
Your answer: value=40 unit=%
